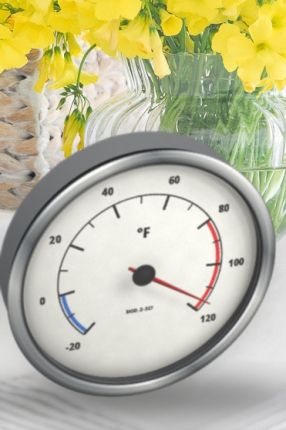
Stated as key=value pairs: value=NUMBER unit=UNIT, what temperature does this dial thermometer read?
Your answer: value=115 unit=°F
